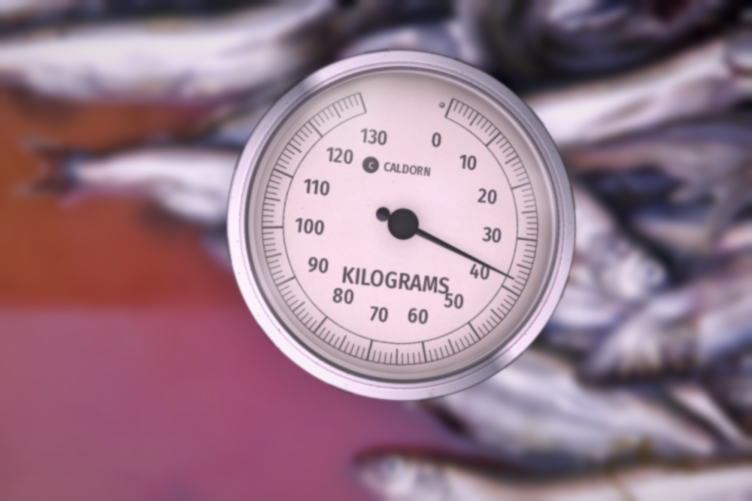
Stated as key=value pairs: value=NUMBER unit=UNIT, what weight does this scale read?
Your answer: value=38 unit=kg
